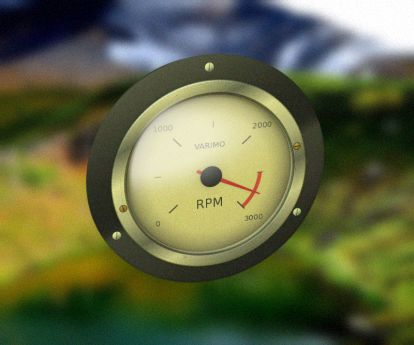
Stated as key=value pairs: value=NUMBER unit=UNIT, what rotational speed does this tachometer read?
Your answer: value=2750 unit=rpm
